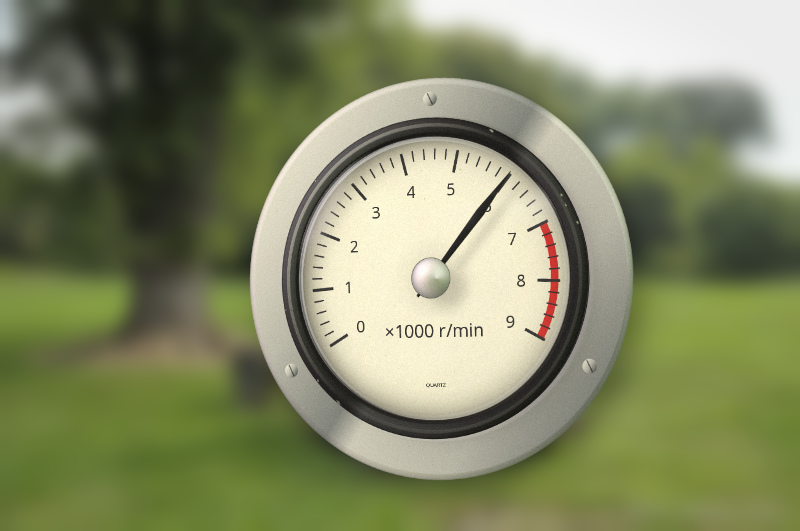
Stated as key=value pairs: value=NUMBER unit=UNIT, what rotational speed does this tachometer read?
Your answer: value=6000 unit=rpm
